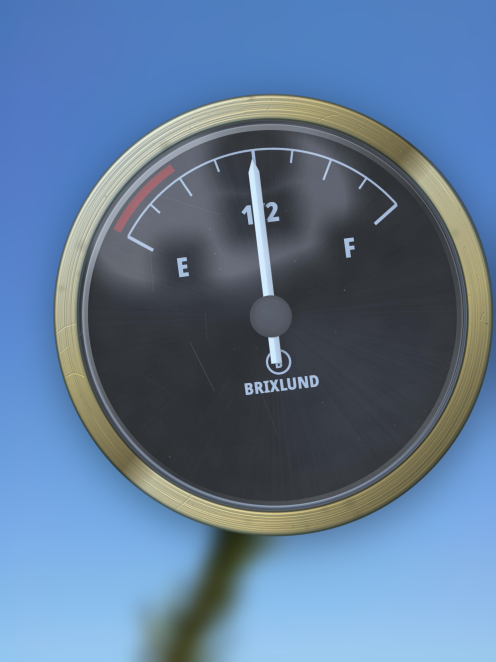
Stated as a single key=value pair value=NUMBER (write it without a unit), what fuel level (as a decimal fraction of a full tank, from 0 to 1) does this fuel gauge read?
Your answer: value=0.5
